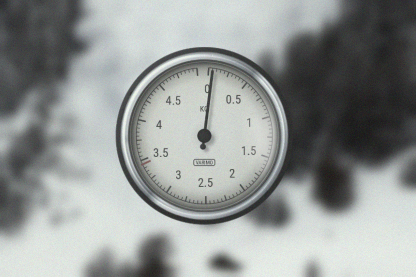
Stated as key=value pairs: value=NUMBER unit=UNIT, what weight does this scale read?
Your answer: value=0.05 unit=kg
